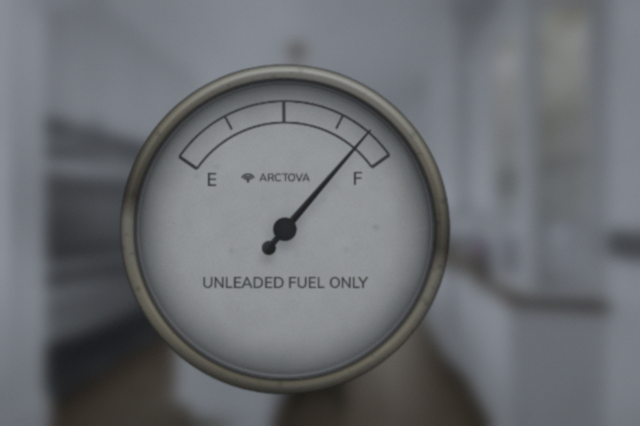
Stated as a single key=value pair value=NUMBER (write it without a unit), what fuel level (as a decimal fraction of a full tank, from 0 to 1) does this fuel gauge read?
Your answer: value=0.875
